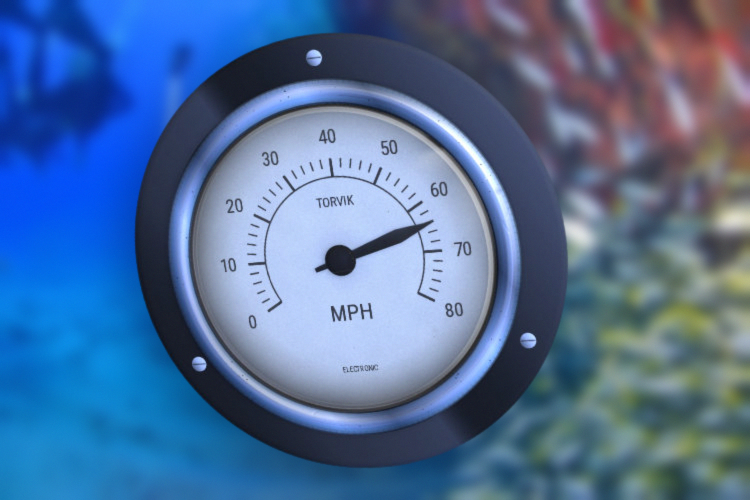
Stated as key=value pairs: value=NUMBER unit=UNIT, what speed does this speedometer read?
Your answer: value=64 unit=mph
